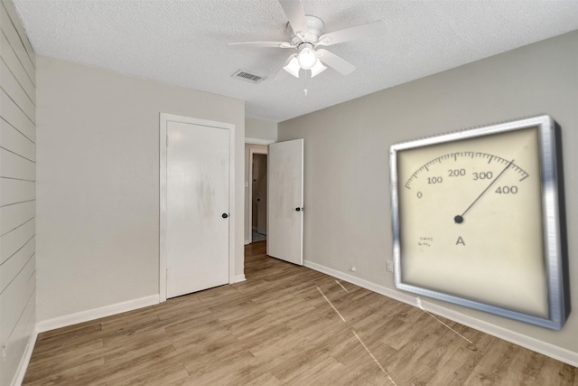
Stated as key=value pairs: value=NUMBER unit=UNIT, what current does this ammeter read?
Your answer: value=350 unit=A
